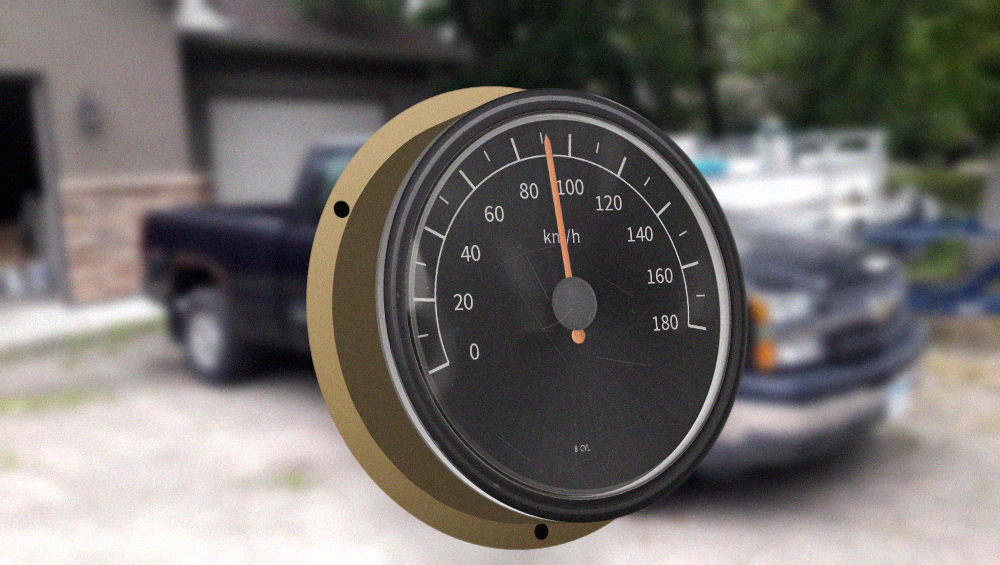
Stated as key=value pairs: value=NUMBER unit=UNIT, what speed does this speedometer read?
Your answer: value=90 unit=km/h
